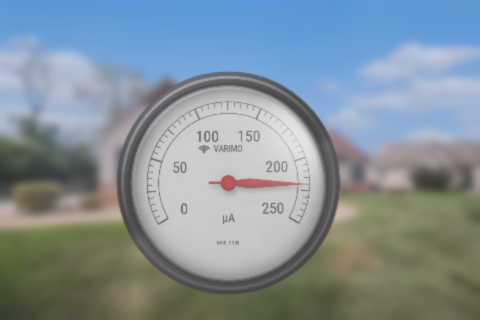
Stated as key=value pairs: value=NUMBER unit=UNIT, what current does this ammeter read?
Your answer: value=220 unit=µA
